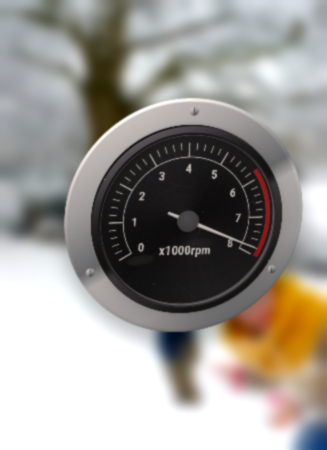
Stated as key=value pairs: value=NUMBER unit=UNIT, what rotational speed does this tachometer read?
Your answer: value=7800 unit=rpm
